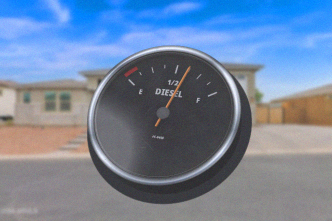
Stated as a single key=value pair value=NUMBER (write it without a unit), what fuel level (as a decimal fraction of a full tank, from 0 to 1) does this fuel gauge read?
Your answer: value=0.625
